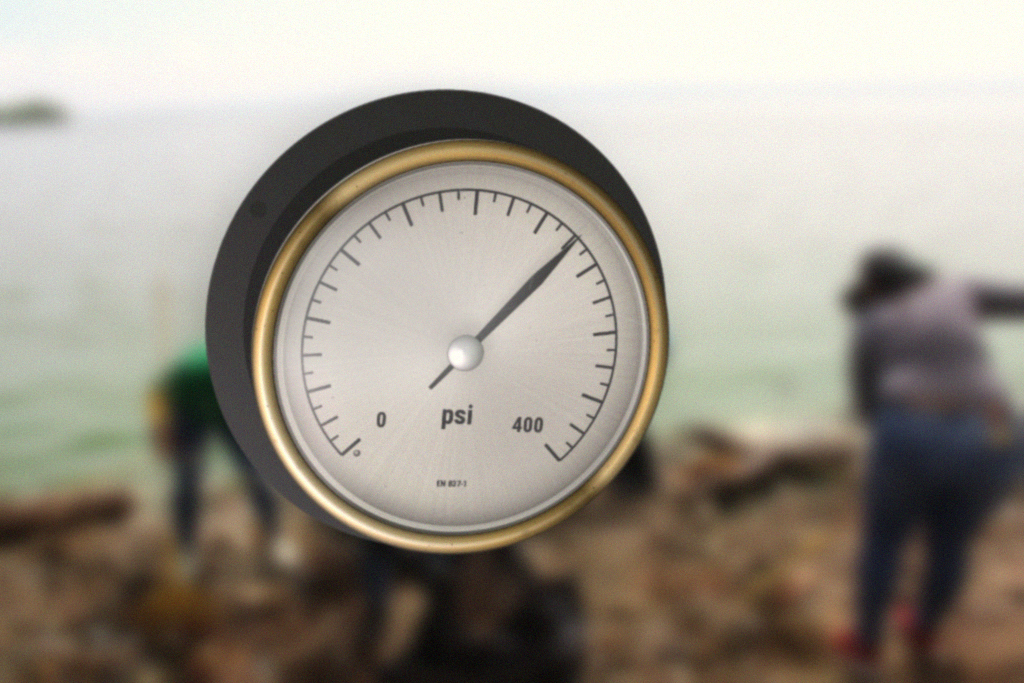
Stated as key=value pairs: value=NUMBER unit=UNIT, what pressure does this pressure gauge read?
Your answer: value=260 unit=psi
